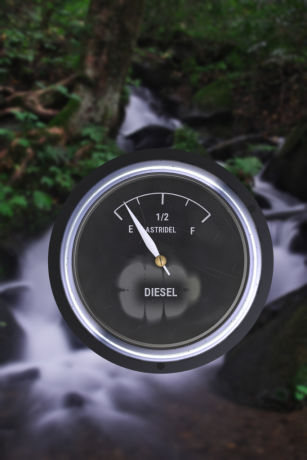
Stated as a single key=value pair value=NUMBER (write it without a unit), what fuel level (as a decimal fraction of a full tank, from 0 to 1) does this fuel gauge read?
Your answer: value=0.125
